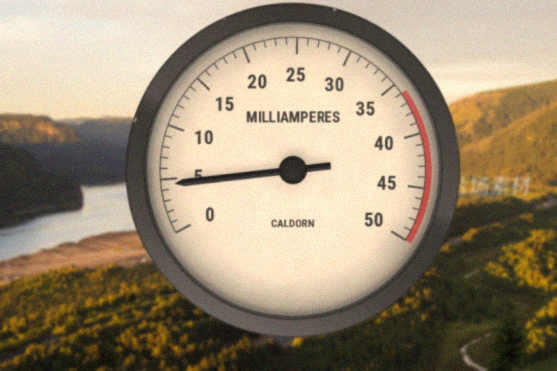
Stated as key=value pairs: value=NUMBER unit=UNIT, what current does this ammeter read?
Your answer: value=4.5 unit=mA
